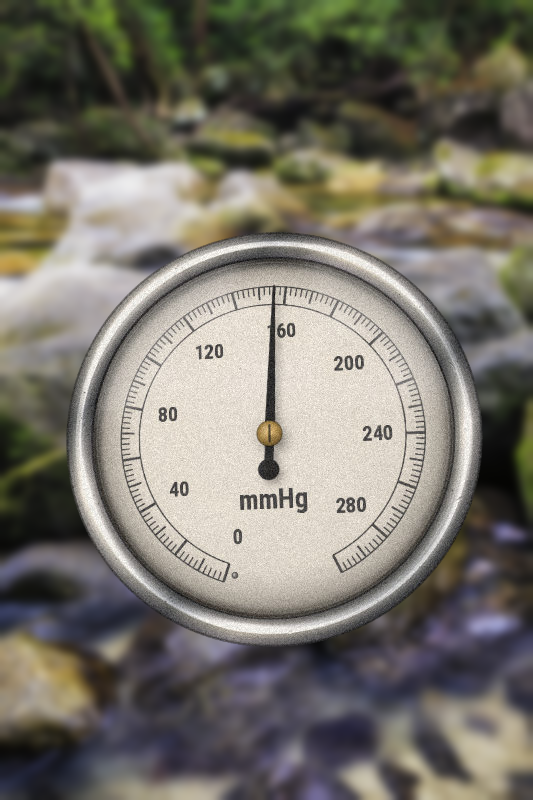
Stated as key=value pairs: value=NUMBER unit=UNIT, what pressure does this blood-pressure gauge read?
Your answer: value=156 unit=mmHg
